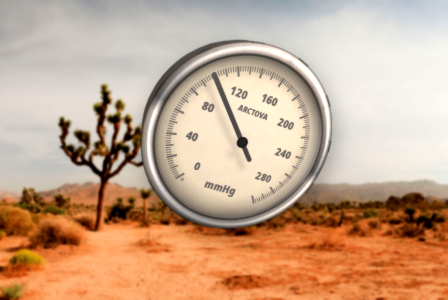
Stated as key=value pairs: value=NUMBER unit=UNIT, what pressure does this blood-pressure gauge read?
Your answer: value=100 unit=mmHg
